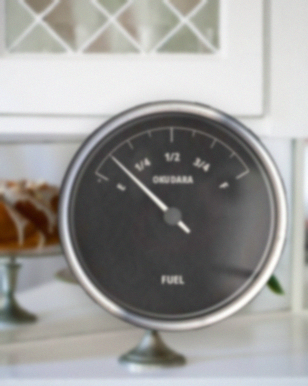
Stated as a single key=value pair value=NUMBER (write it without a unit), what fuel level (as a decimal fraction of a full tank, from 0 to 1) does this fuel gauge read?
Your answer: value=0.125
